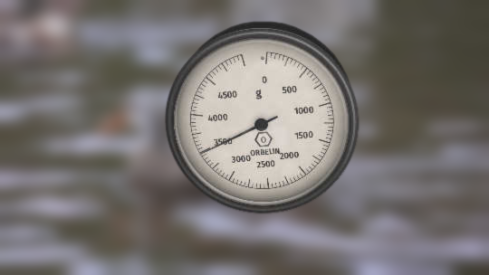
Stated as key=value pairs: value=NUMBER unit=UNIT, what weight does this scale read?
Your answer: value=3500 unit=g
